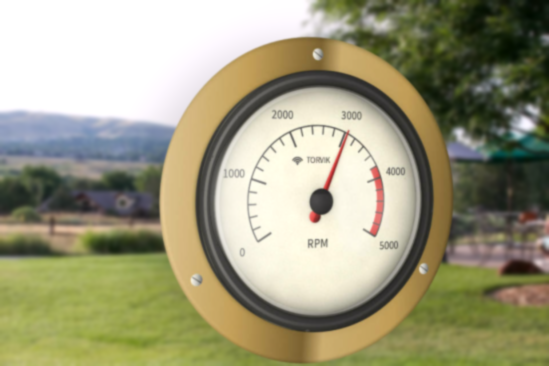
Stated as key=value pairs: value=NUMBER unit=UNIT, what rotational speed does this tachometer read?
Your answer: value=3000 unit=rpm
